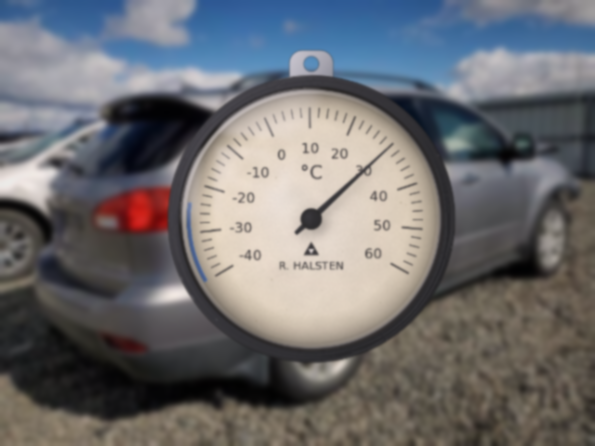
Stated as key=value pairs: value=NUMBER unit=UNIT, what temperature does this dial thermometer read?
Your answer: value=30 unit=°C
